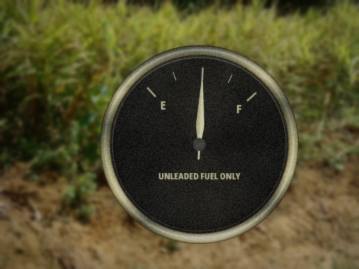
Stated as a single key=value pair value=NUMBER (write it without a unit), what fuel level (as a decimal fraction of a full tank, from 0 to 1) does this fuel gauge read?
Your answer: value=0.5
